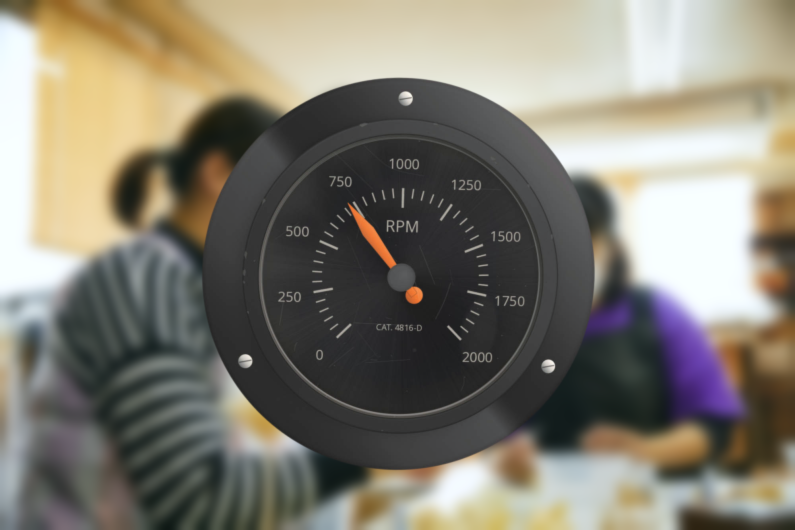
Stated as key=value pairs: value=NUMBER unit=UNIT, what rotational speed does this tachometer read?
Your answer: value=725 unit=rpm
